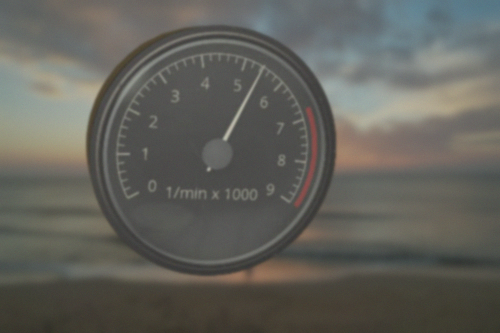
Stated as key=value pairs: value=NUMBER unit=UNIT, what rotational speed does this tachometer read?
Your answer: value=5400 unit=rpm
